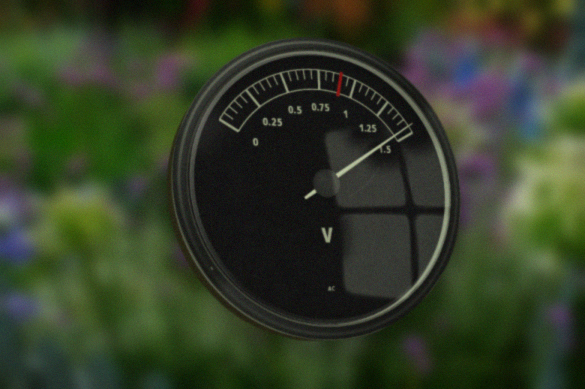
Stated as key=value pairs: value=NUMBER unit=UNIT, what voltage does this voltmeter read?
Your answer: value=1.45 unit=V
